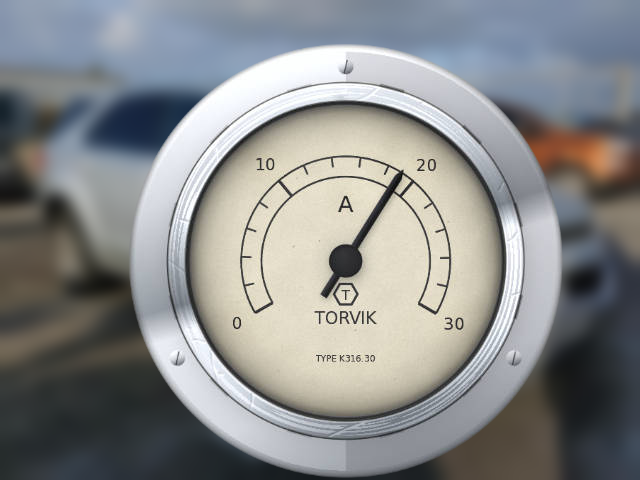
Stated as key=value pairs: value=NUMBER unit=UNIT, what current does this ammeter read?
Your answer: value=19 unit=A
